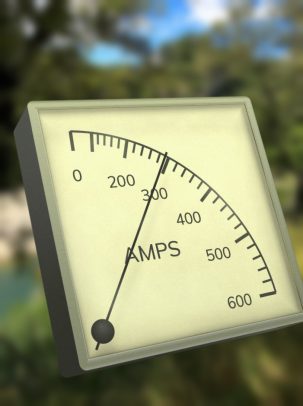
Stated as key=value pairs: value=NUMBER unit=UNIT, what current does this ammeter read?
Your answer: value=290 unit=A
